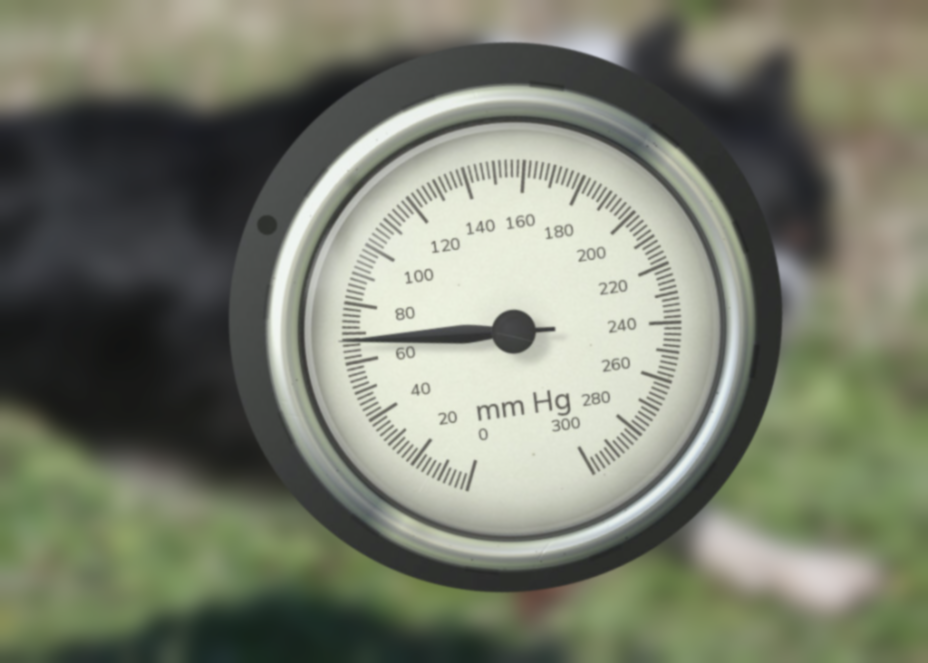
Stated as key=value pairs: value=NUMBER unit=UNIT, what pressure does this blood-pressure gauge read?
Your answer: value=68 unit=mmHg
